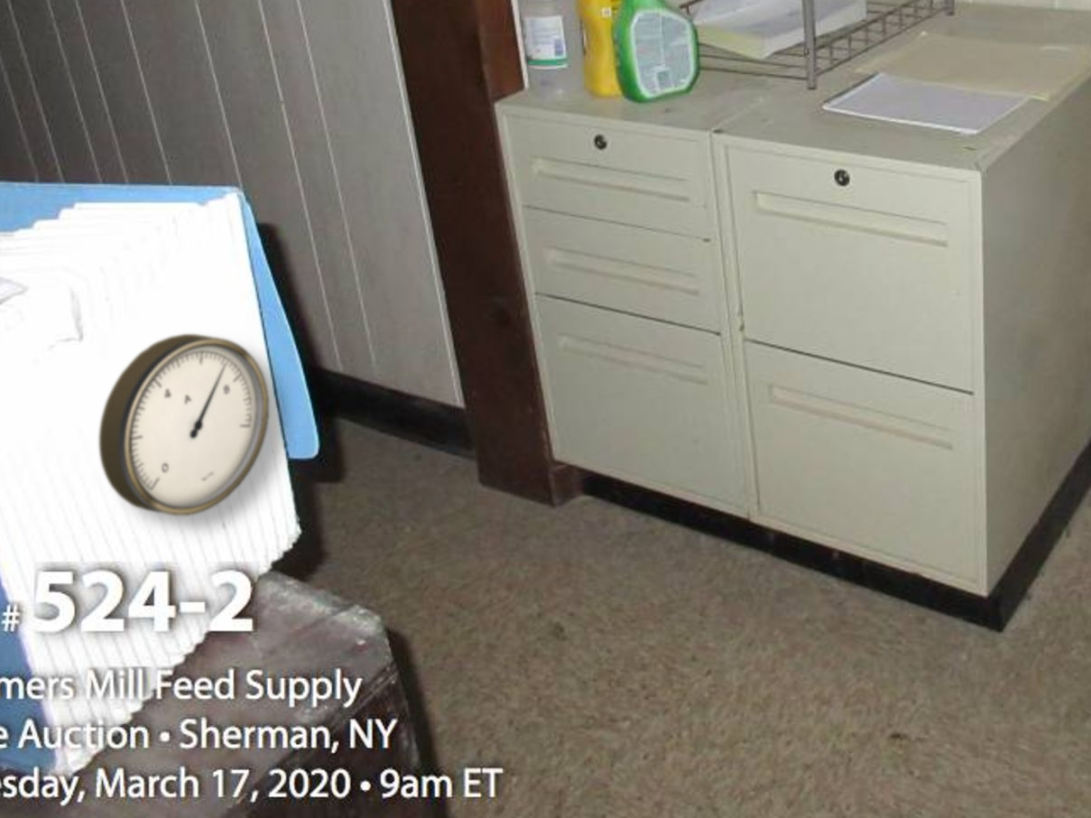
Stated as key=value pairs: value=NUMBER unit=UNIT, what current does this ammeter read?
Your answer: value=7 unit=A
